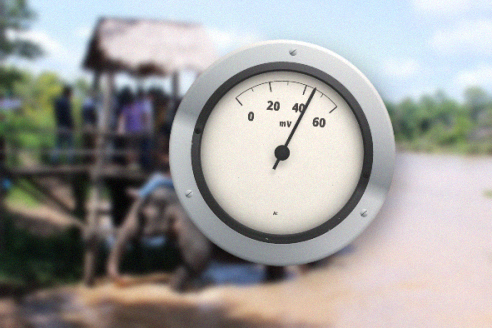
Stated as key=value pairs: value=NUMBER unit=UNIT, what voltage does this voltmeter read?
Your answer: value=45 unit=mV
